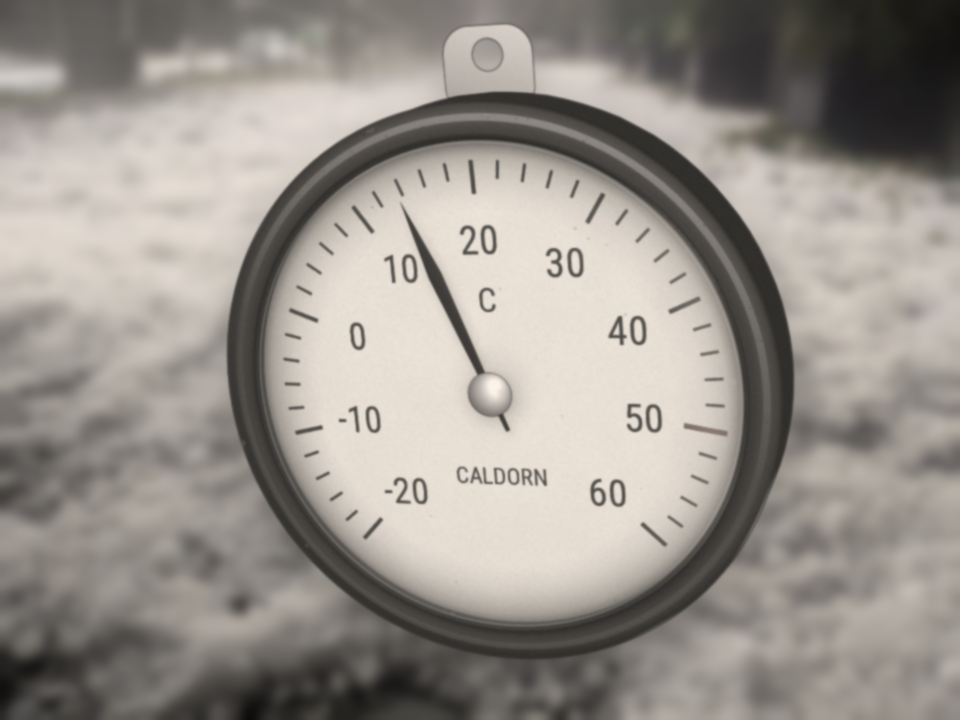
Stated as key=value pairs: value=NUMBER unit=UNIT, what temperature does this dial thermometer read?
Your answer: value=14 unit=°C
